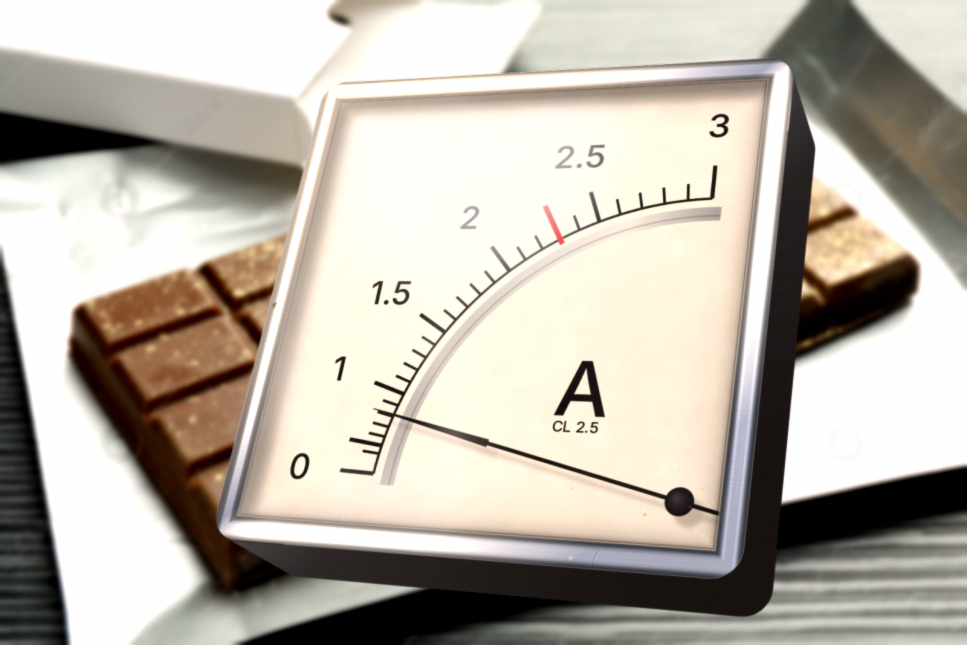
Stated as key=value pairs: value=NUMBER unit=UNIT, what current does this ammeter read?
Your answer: value=0.8 unit=A
